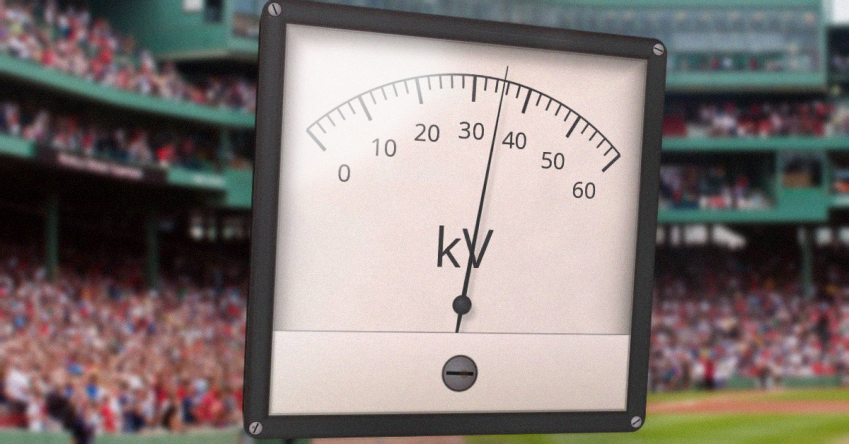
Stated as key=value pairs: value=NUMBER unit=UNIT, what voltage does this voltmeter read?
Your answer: value=35 unit=kV
